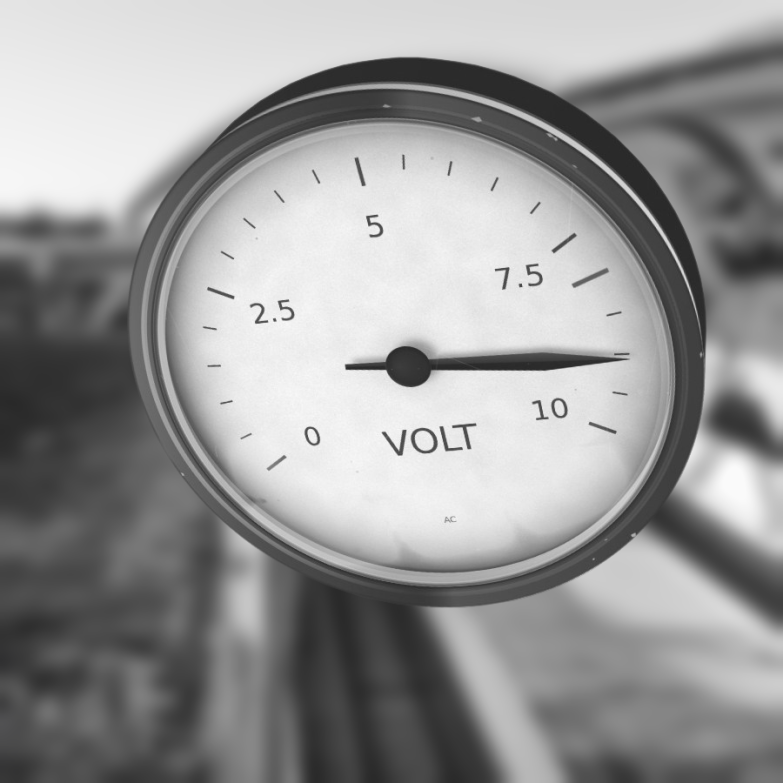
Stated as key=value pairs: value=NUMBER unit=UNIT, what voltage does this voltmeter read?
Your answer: value=9 unit=V
